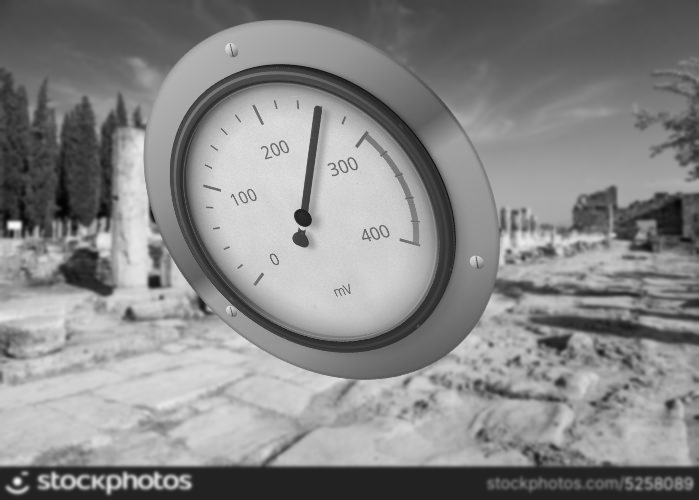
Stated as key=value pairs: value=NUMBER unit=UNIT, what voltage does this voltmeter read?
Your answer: value=260 unit=mV
